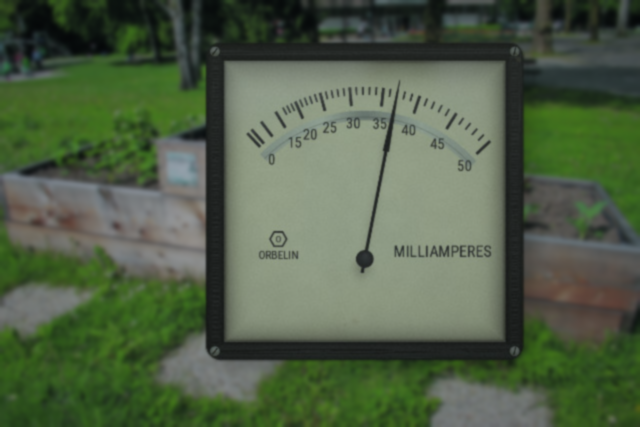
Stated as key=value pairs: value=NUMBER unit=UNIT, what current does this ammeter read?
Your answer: value=37 unit=mA
